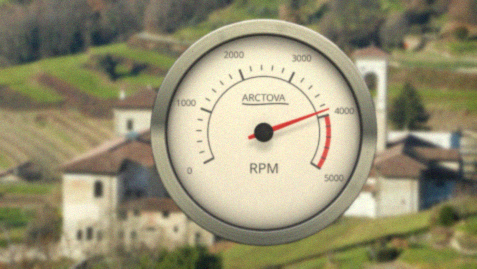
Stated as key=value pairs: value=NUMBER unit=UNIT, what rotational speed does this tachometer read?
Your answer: value=3900 unit=rpm
